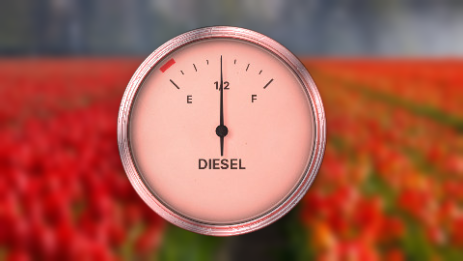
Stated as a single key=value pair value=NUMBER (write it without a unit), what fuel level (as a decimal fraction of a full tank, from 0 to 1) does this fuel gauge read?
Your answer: value=0.5
